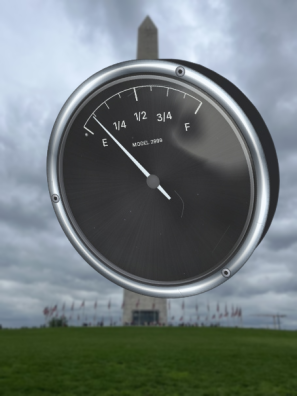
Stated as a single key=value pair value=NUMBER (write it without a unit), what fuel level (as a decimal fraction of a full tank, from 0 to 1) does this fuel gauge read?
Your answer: value=0.125
